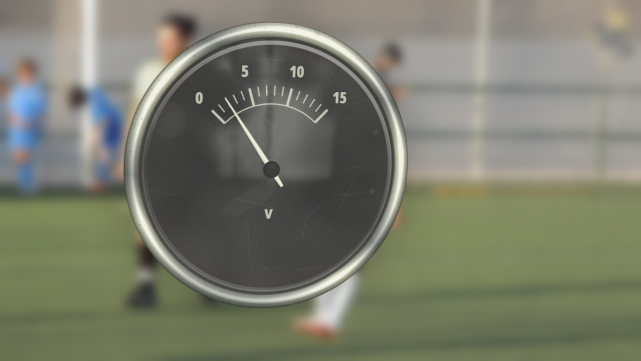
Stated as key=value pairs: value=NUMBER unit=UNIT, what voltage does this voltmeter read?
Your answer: value=2 unit=V
